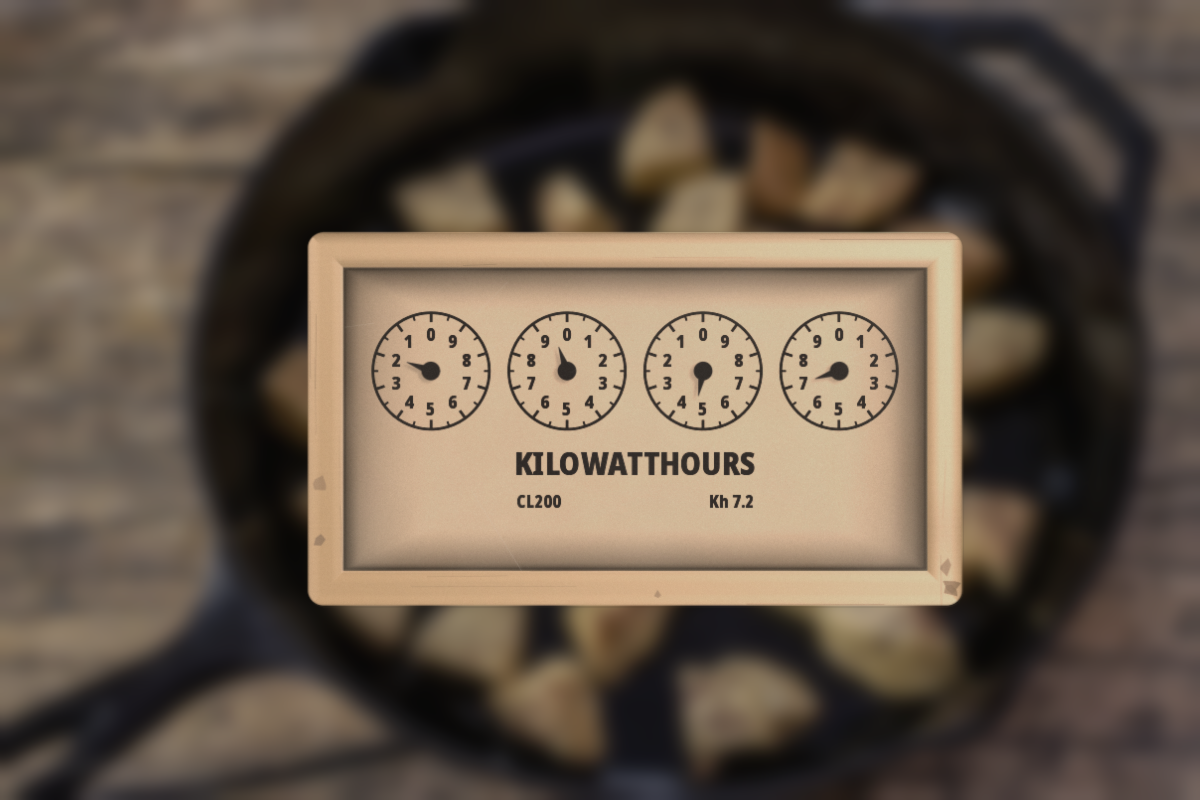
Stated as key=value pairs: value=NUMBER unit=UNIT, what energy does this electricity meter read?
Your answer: value=1947 unit=kWh
